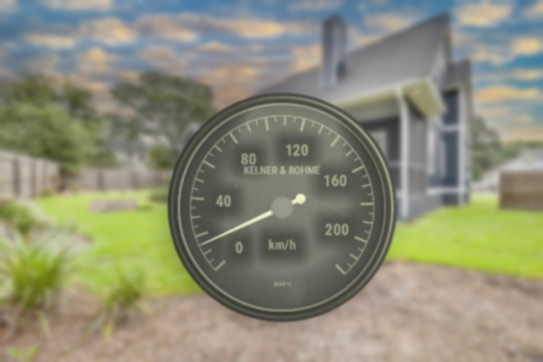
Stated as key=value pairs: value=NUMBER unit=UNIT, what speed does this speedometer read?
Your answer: value=15 unit=km/h
